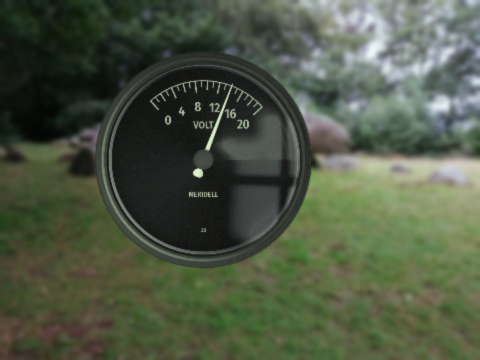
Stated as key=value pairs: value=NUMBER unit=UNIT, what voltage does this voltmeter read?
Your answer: value=14 unit=V
